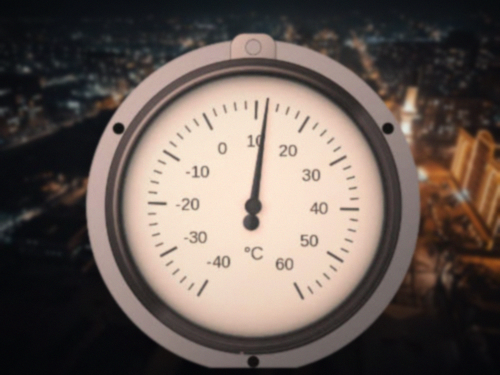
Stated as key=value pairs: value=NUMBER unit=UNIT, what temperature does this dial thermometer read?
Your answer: value=12 unit=°C
